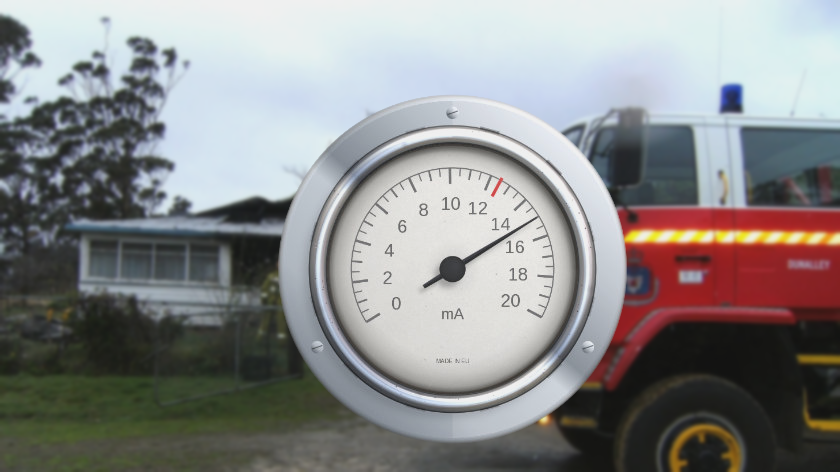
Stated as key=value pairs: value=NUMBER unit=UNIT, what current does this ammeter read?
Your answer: value=15 unit=mA
